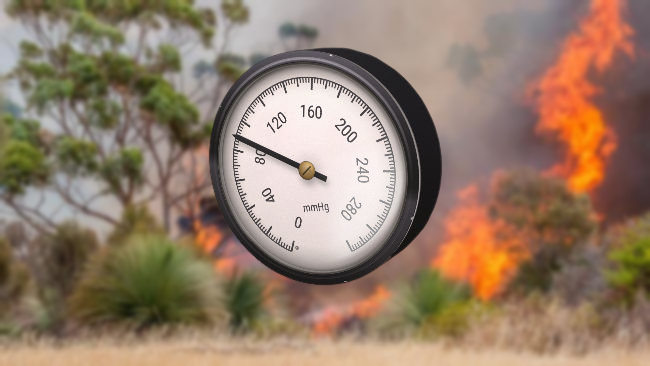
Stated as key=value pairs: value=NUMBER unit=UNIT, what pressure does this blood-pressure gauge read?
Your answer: value=90 unit=mmHg
